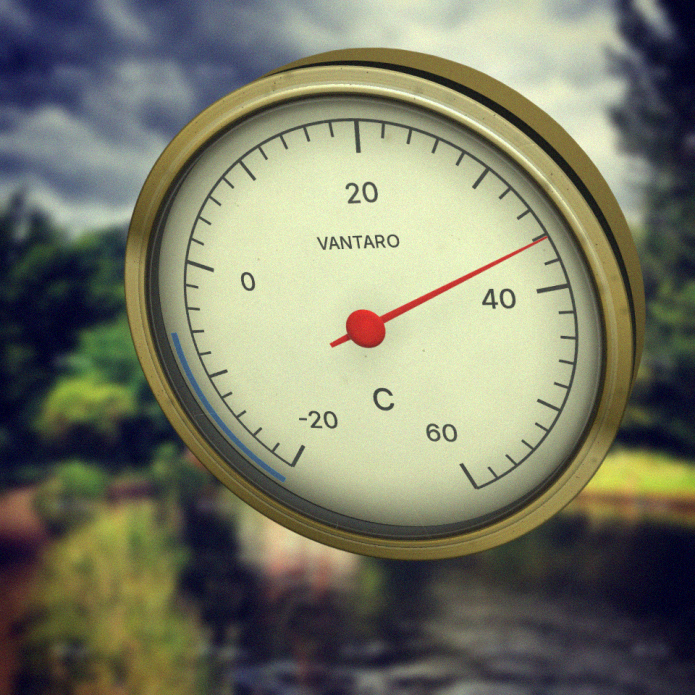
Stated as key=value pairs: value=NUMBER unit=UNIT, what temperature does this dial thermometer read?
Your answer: value=36 unit=°C
